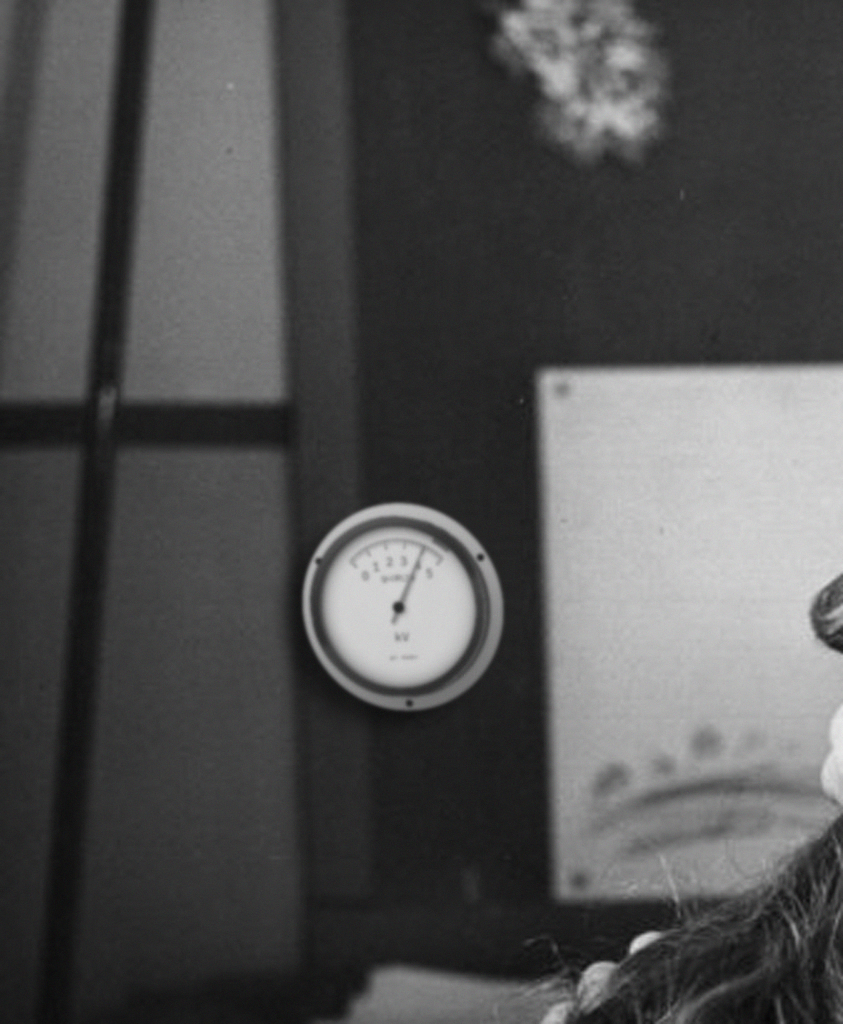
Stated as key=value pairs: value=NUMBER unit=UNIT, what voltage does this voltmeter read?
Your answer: value=4 unit=kV
